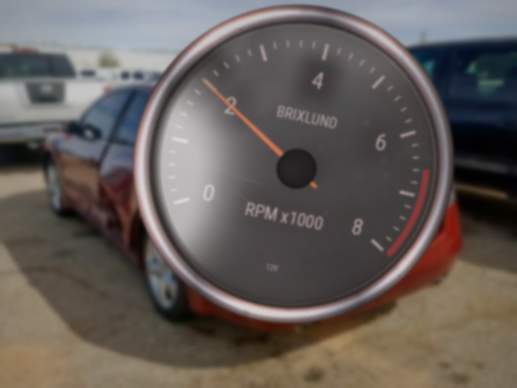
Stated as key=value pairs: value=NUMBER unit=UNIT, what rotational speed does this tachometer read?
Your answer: value=2000 unit=rpm
